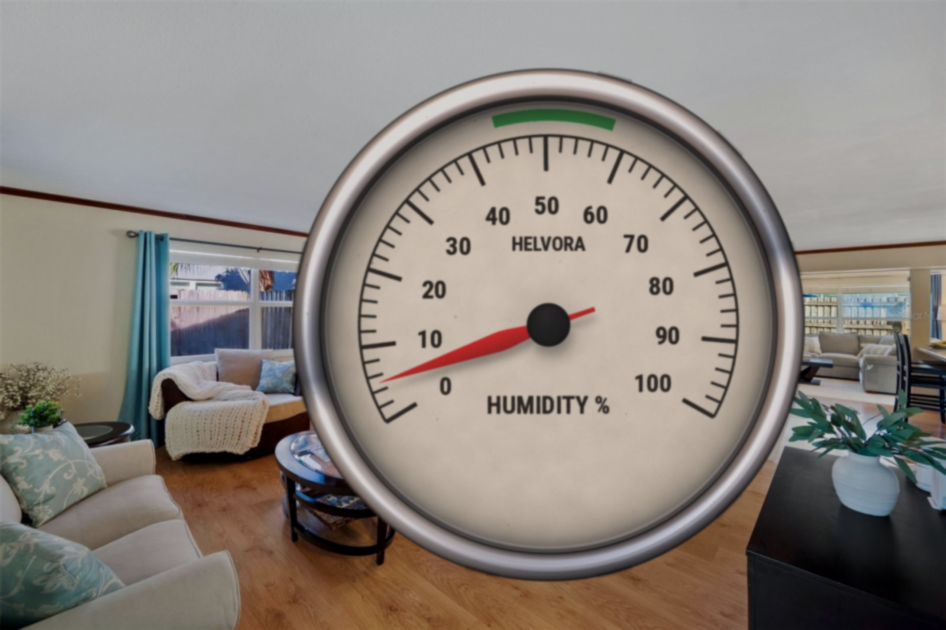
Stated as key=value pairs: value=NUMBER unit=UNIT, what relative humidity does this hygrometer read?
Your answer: value=5 unit=%
